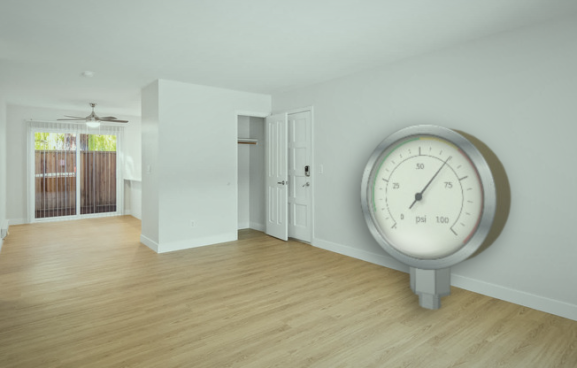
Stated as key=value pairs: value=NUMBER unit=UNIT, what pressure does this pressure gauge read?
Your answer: value=65 unit=psi
